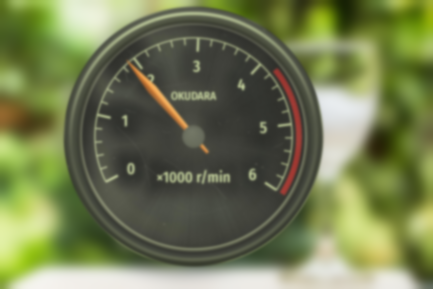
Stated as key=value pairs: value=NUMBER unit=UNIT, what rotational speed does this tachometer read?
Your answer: value=1900 unit=rpm
